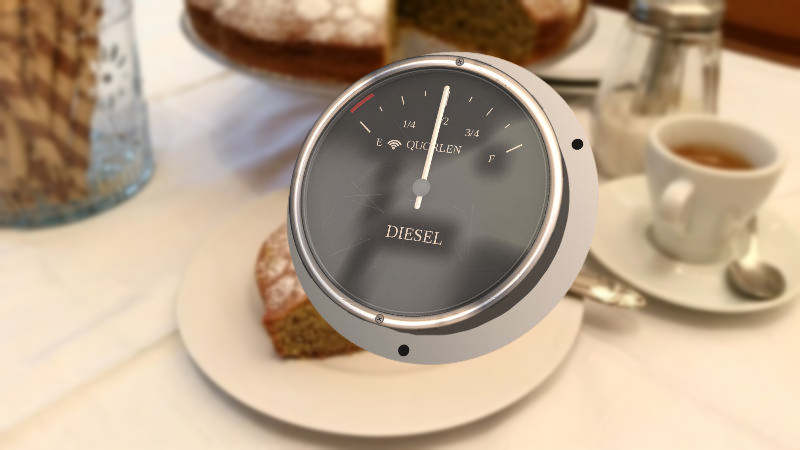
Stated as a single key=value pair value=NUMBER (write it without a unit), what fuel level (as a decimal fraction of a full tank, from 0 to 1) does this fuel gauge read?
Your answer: value=0.5
